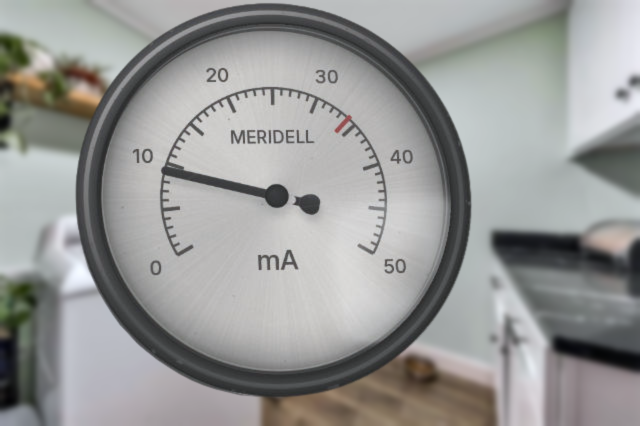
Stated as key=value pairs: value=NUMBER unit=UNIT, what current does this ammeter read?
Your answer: value=9 unit=mA
